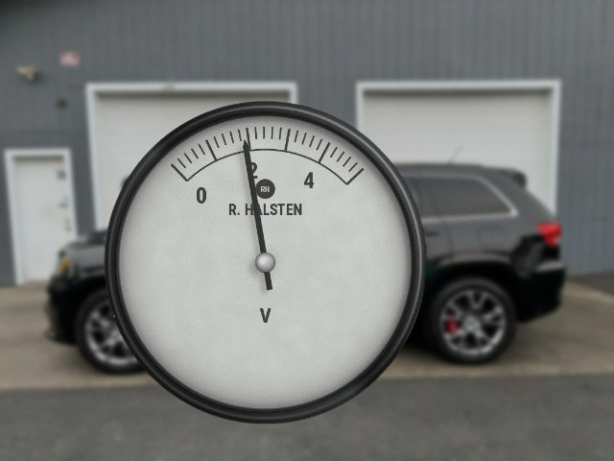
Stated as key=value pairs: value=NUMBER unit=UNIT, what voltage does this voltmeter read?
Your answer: value=1.9 unit=V
